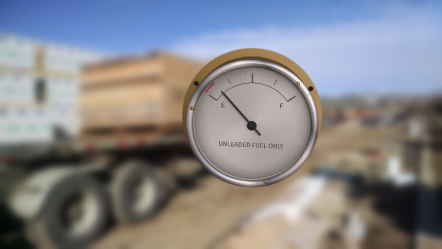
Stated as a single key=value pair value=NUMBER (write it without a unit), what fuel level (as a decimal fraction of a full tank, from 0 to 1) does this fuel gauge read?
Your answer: value=0.125
